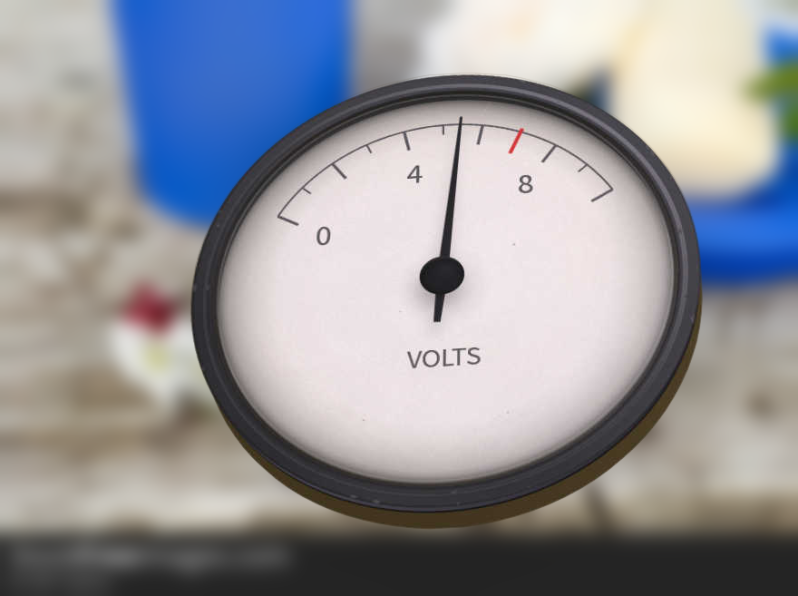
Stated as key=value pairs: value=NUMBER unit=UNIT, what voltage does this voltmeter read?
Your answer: value=5.5 unit=V
